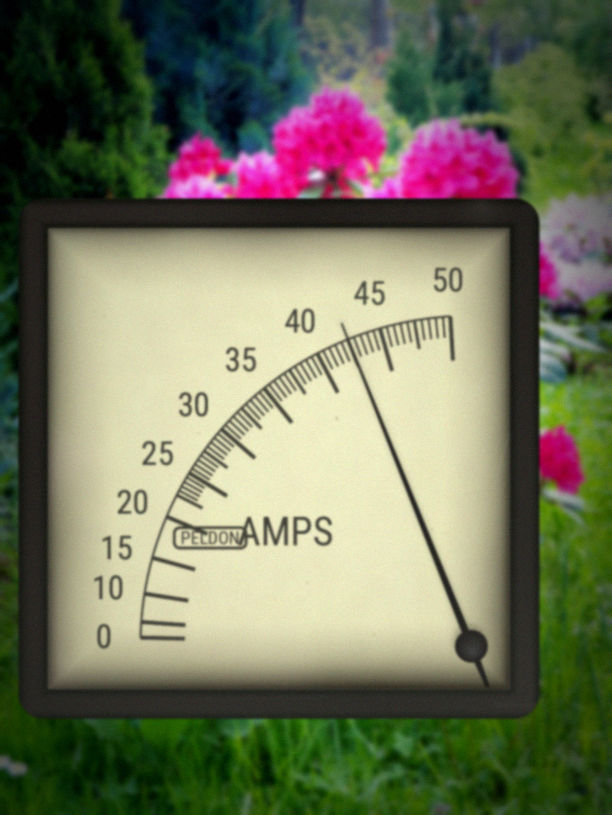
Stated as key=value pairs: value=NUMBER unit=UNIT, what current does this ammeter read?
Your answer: value=42.5 unit=A
